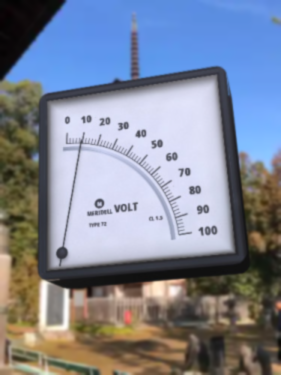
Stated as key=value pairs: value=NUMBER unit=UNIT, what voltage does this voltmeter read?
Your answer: value=10 unit=V
